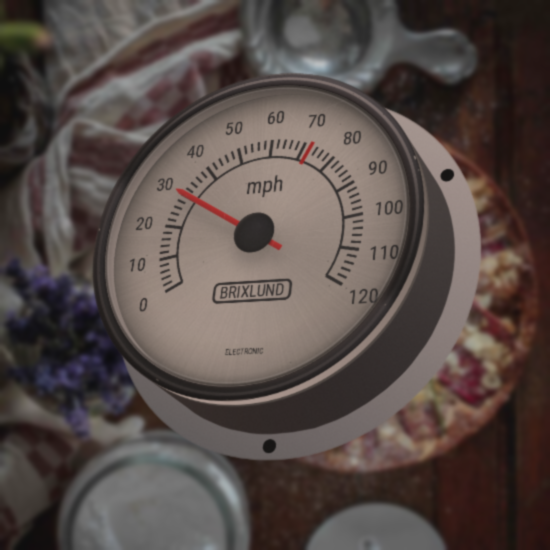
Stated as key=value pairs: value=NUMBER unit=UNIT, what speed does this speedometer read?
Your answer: value=30 unit=mph
